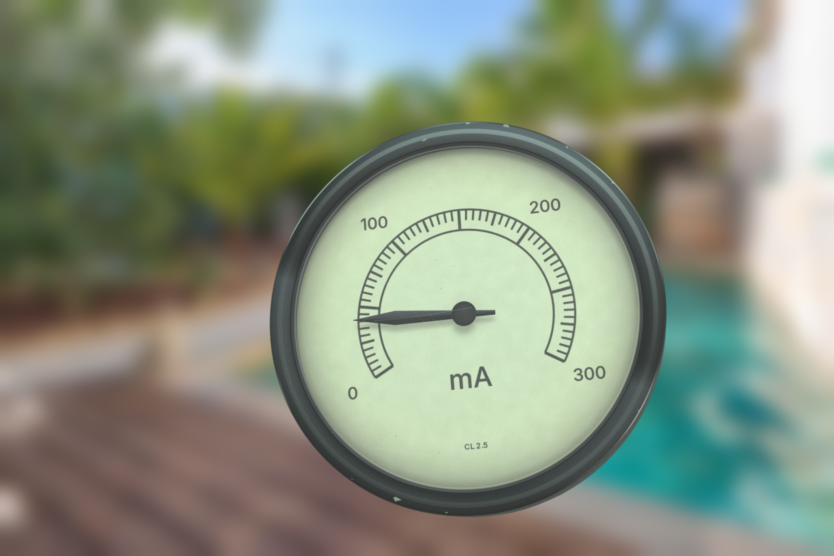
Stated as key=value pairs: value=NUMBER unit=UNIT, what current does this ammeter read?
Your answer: value=40 unit=mA
